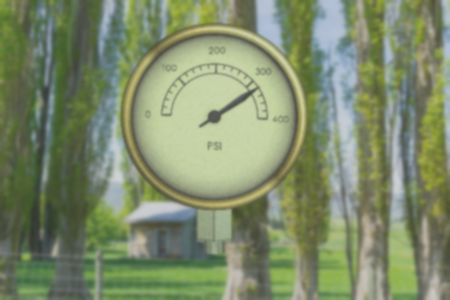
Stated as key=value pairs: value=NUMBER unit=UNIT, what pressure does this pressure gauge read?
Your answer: value=320 unit=psi
